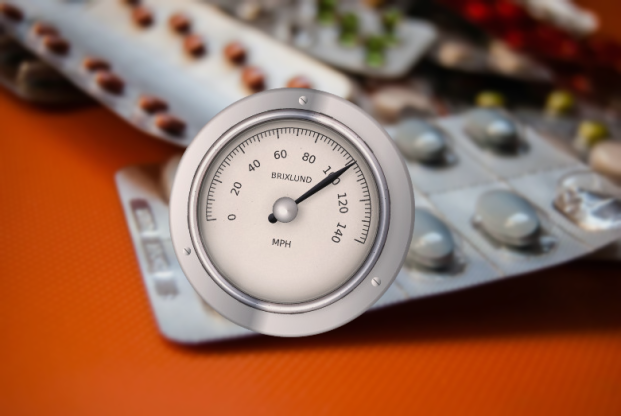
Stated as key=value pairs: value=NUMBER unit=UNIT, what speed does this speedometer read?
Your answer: value=102 unit=mph
